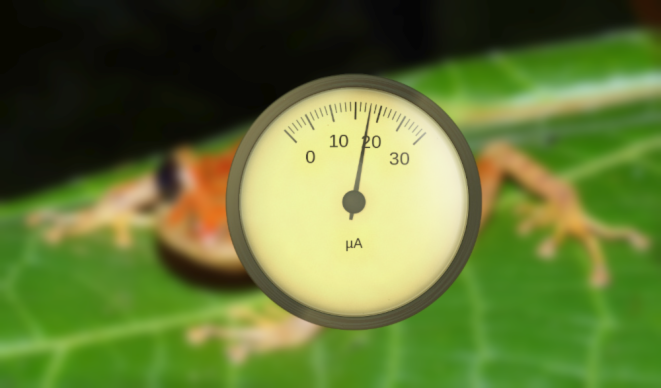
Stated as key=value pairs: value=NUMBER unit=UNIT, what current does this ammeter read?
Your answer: value=18 unit=µA
